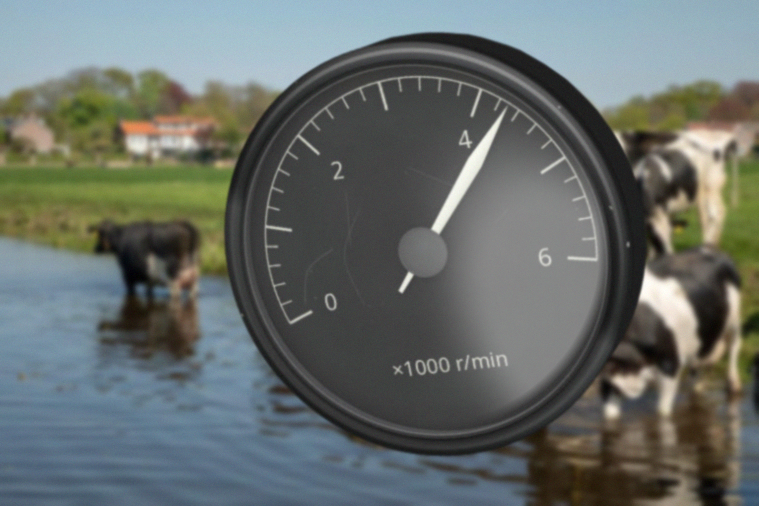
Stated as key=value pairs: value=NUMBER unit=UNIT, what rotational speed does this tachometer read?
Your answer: value=4300 unit=rpm
